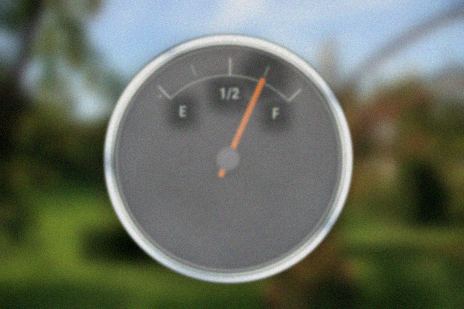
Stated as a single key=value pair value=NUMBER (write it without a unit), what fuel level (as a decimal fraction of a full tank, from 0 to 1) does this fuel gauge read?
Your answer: value=0.75
